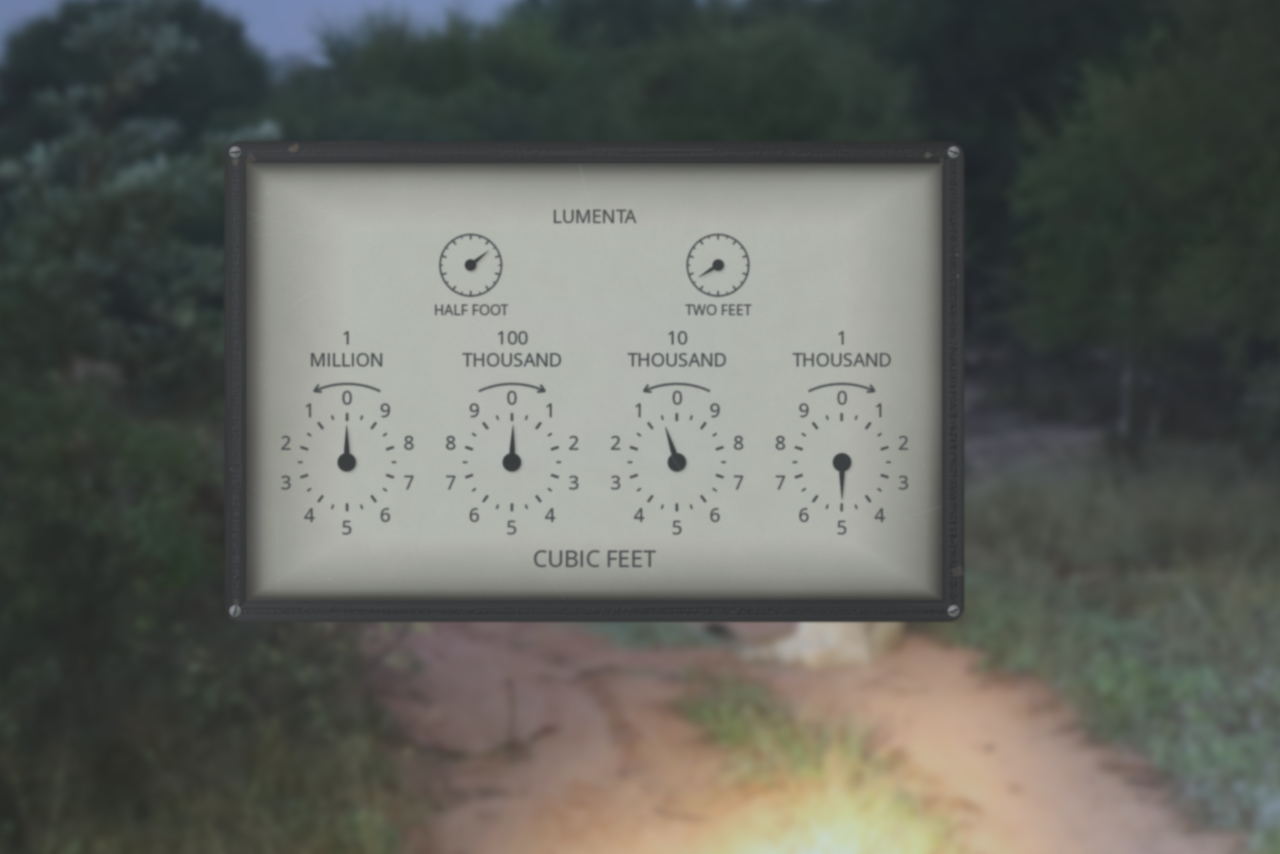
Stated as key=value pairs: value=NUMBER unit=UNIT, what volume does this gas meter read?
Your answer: value=500 unit=ft³
